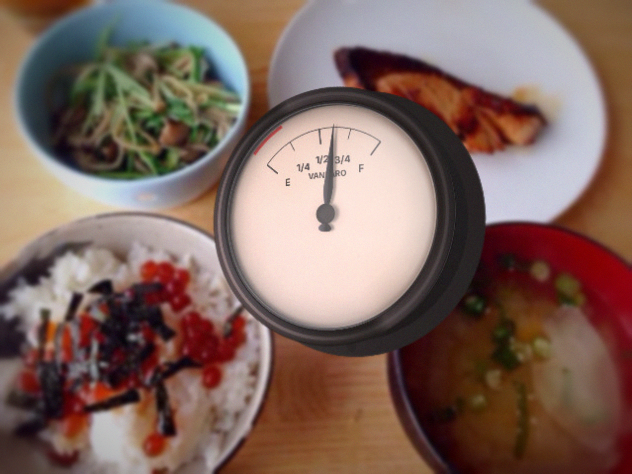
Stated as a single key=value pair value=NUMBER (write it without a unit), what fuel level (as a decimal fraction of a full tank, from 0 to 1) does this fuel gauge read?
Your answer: value=0.625
